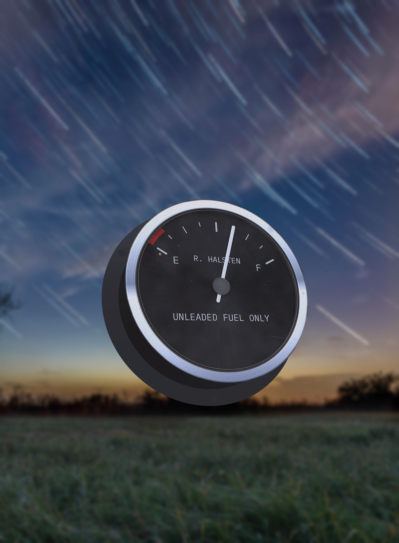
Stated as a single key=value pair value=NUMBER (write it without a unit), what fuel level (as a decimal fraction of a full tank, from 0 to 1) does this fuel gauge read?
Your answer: value=0.625
